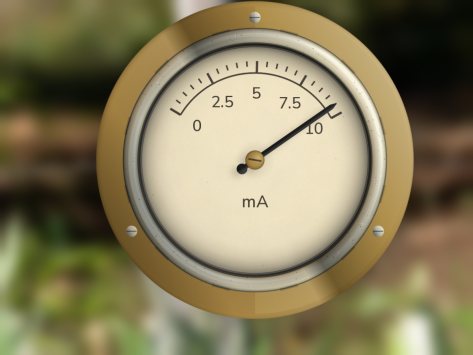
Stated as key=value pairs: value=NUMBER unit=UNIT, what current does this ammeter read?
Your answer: value=9.5 unit=mA
